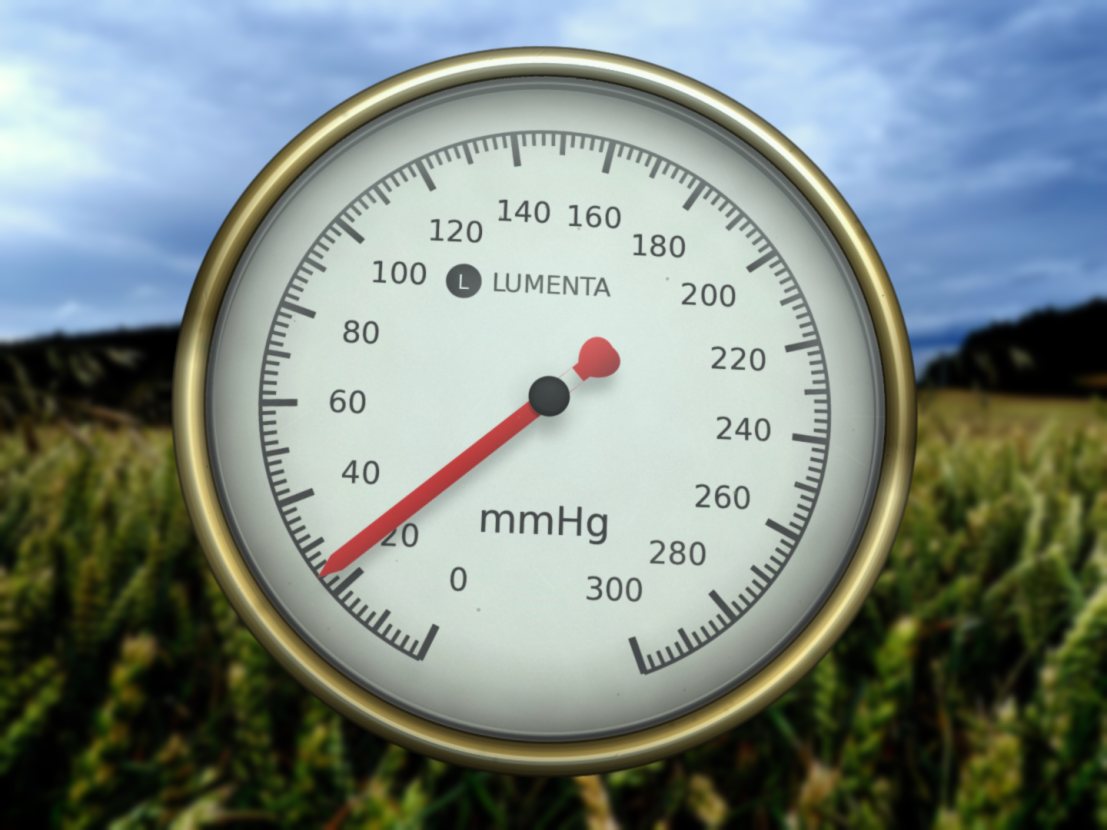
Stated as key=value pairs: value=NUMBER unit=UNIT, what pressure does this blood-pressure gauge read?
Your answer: value=24 unit=mmHg
